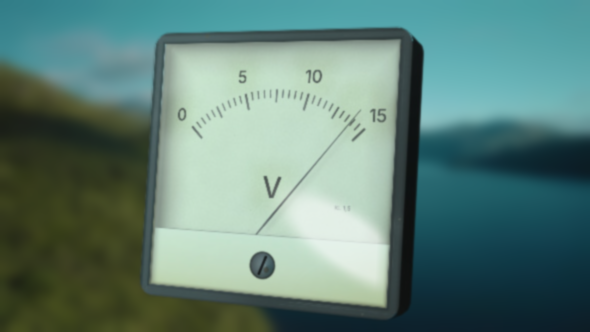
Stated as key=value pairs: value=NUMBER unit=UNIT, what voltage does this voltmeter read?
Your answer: value=14 unit=V
